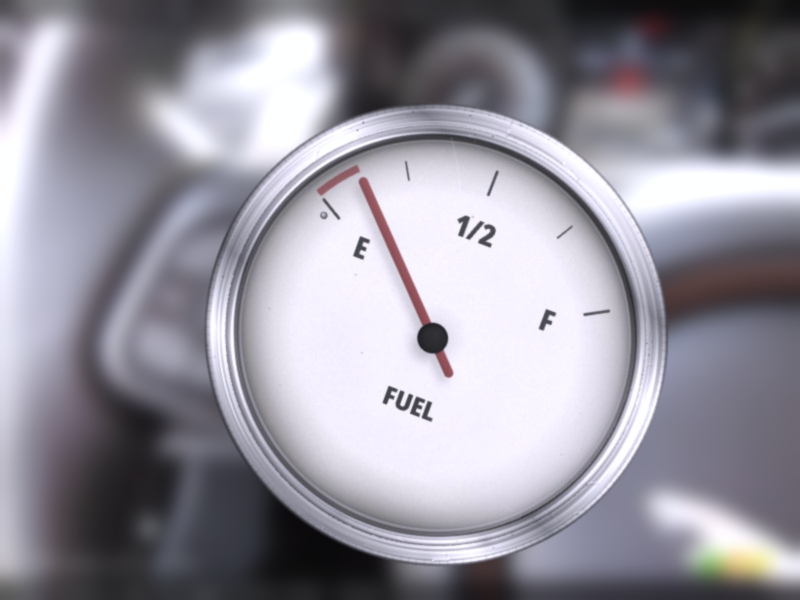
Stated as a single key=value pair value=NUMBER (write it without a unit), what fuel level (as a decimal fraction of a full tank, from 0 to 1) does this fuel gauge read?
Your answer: value=0.125
